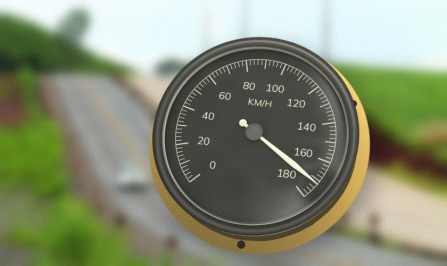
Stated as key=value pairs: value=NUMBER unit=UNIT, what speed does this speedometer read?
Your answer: value=172 unit=km/h
